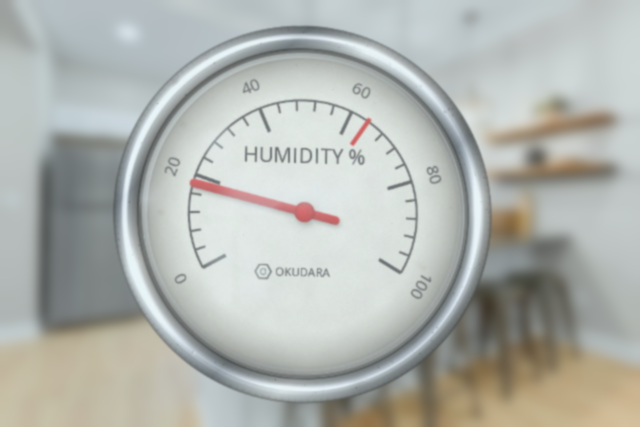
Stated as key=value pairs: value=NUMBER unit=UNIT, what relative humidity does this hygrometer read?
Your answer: value=18 unit=%
